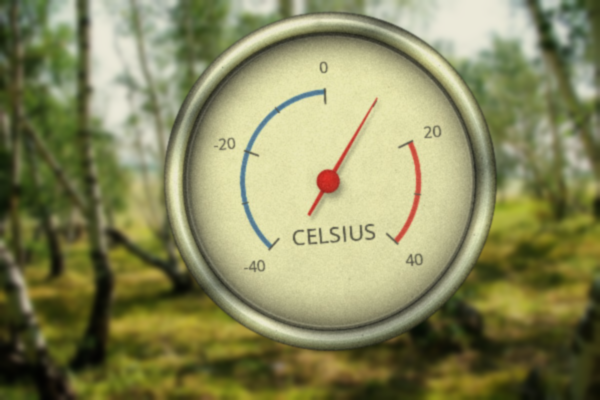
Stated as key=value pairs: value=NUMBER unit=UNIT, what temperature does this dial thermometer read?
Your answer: value=10 unit=°C
